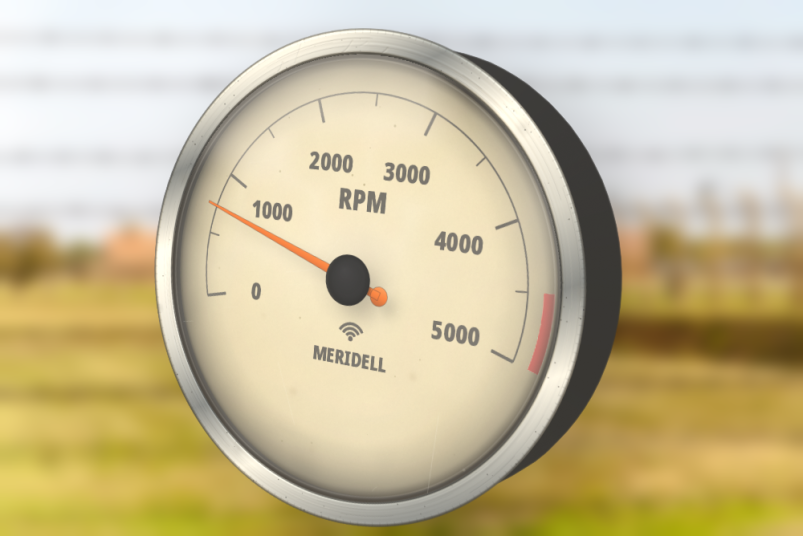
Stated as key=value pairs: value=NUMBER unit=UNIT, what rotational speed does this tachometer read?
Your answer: value=750 unit=rpm
